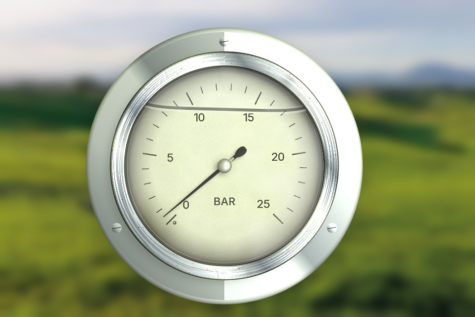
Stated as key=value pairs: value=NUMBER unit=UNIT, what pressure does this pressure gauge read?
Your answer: value=0.5 unit=bar
